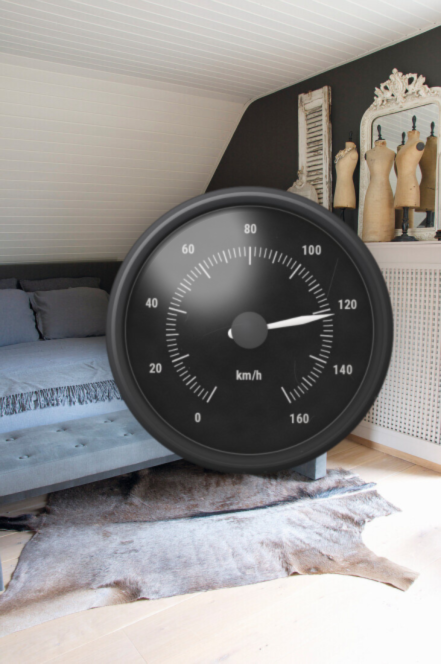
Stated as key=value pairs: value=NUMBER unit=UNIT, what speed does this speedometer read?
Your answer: value=122 unit=km/h
